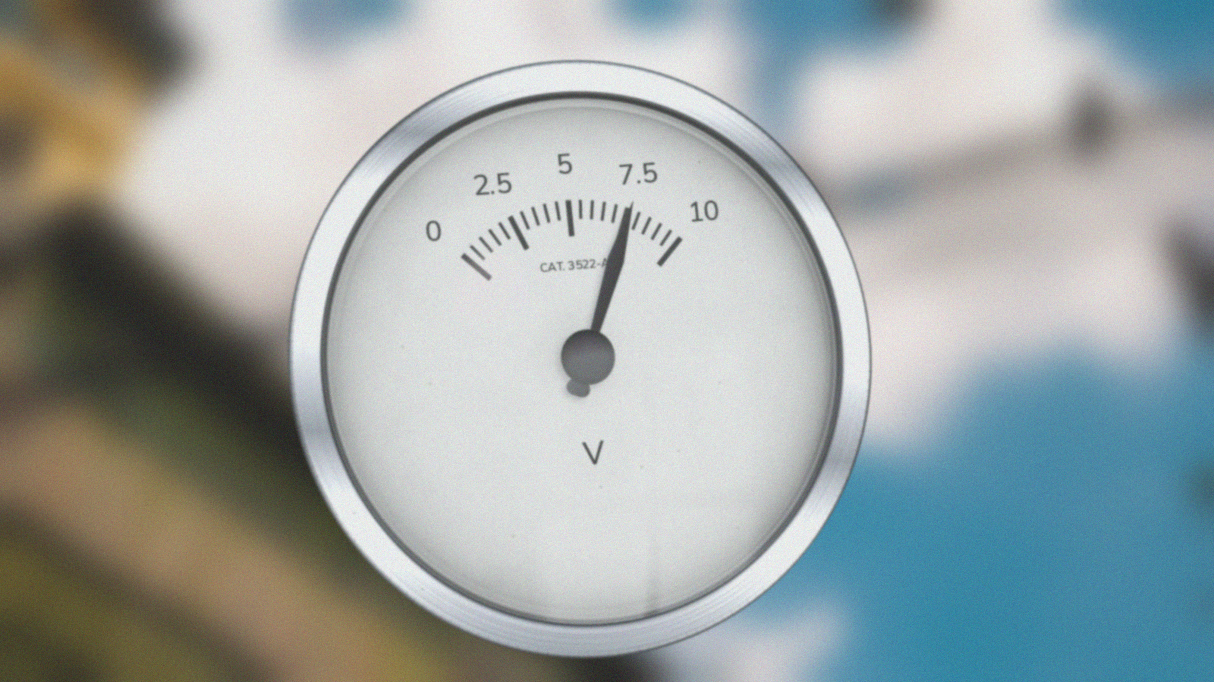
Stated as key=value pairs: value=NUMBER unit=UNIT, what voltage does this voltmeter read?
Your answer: value=7.5 unit=V
